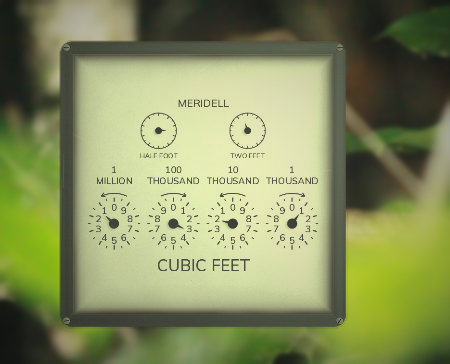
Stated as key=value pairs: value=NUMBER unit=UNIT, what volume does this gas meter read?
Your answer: value=132100 unit=ft³
